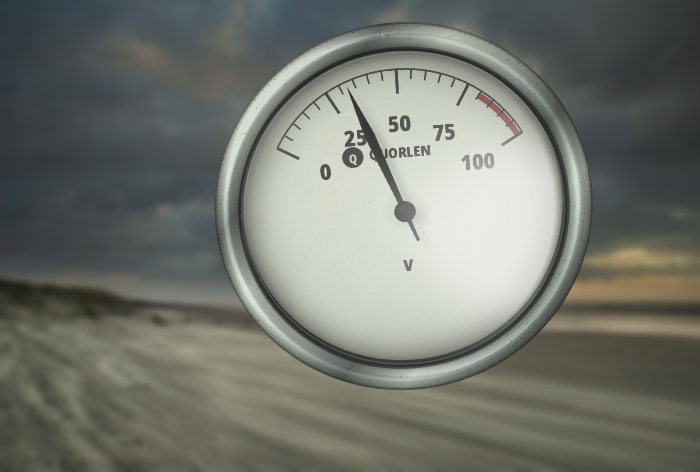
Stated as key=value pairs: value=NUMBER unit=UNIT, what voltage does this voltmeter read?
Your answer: value=32.5 unit=V
